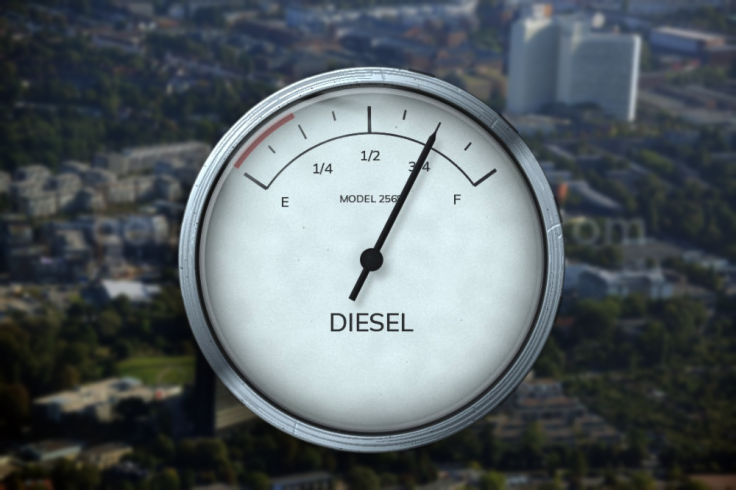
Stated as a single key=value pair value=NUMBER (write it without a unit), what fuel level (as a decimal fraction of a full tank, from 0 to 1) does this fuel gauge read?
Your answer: value=0.75
